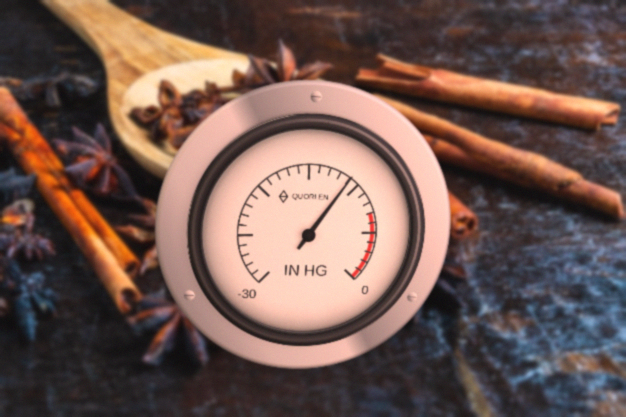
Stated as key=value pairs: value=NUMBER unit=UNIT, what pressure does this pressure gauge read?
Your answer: value=-11 unit=inHg
